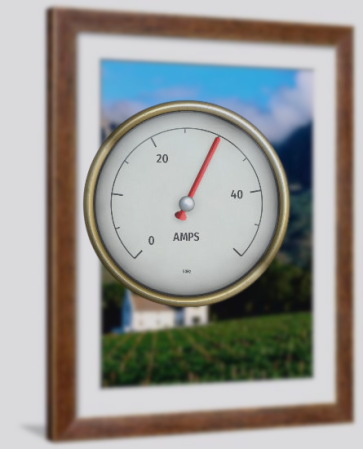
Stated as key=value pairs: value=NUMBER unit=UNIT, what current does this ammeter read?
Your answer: value=30 unit=A
